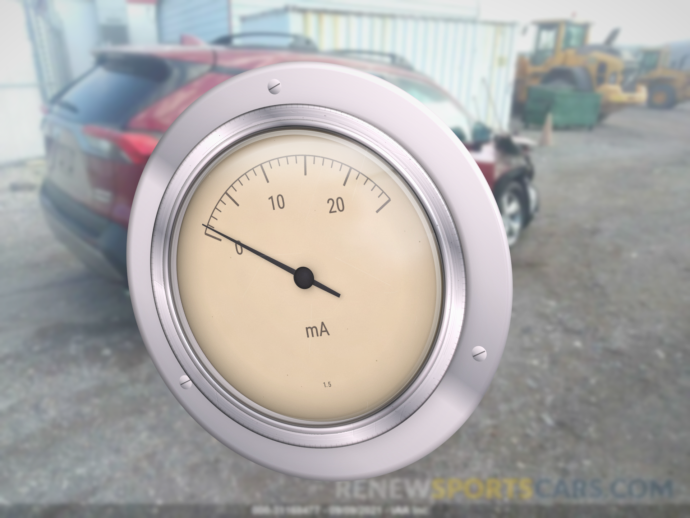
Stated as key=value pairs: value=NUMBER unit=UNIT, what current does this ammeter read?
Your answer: value=1 unit=mA
